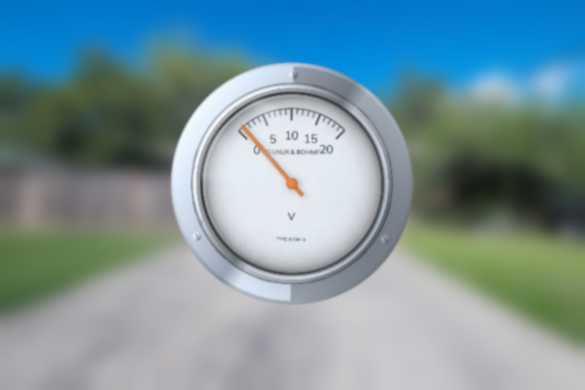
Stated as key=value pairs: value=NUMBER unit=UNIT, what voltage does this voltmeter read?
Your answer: value=1 unit=V
